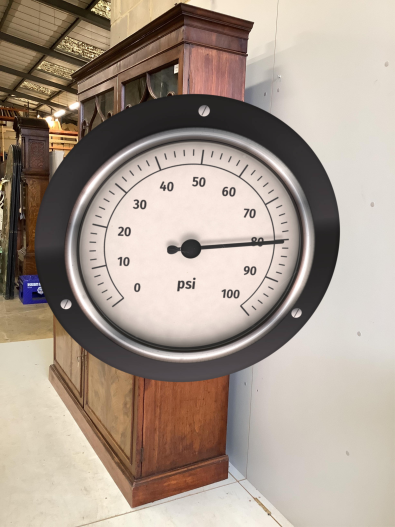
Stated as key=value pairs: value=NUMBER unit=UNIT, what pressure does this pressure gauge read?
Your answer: value=80 unit=psi
